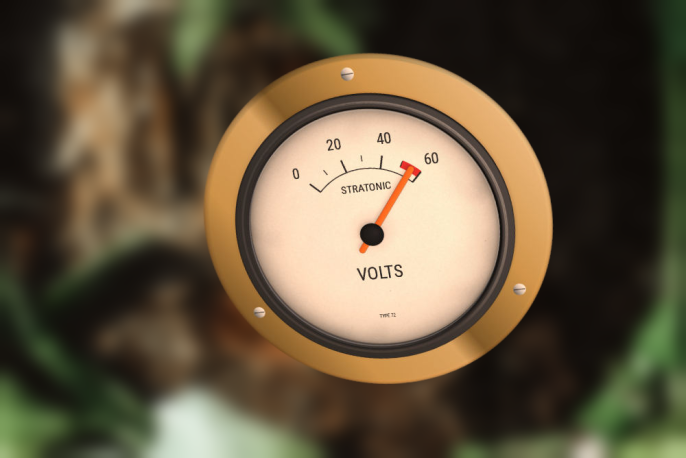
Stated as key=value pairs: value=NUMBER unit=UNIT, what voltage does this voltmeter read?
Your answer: value=55 unit=V
